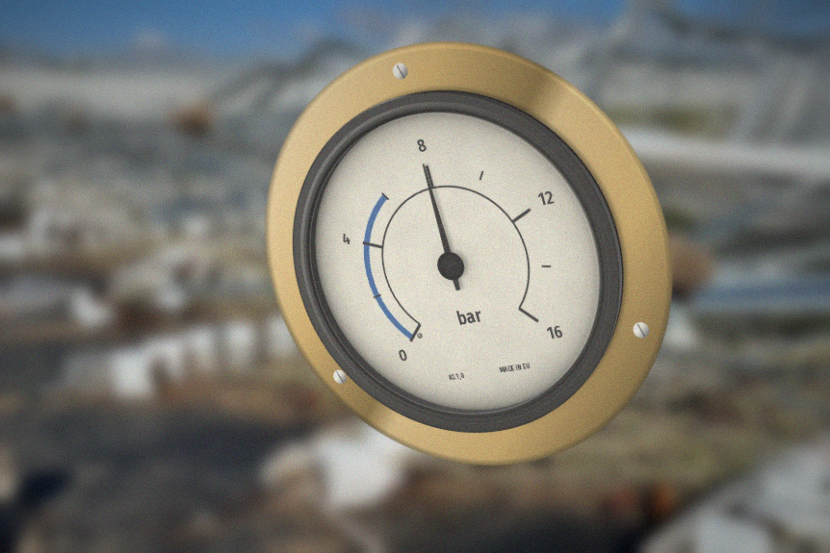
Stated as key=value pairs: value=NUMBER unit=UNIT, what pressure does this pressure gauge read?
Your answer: value=8 unit=bar
